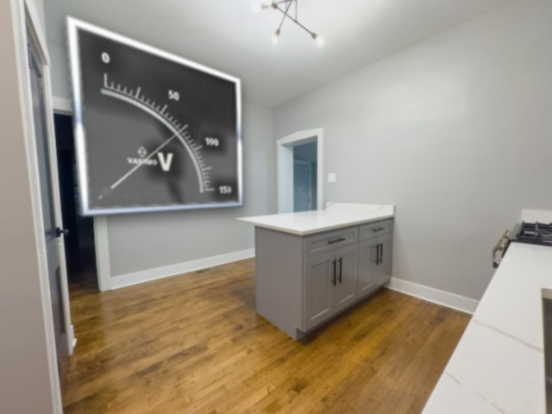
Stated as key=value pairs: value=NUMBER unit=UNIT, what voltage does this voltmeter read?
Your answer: value=75 unit=V
